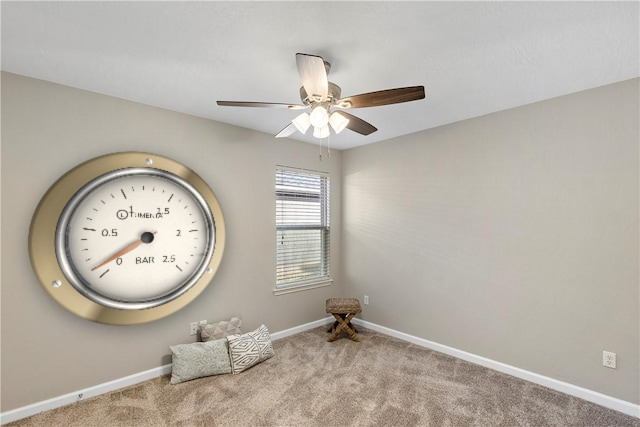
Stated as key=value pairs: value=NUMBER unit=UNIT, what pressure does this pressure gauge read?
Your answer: value=0.1 unit=bar
